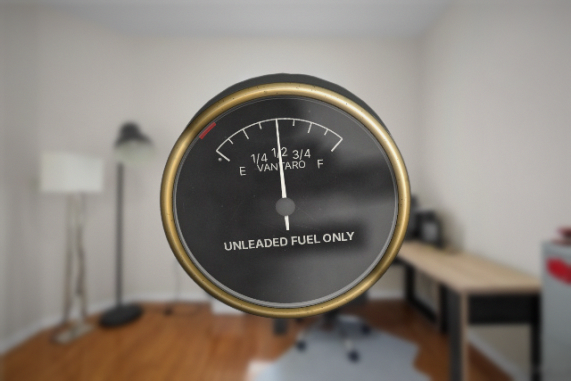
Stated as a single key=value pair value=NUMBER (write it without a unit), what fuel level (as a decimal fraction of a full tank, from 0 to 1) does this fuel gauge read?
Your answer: value=0.5
